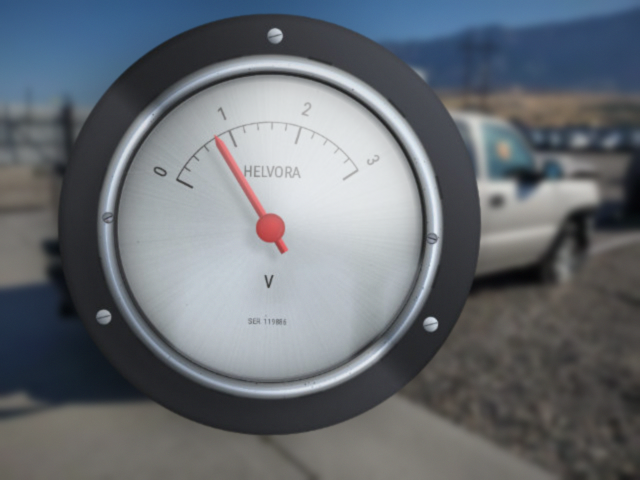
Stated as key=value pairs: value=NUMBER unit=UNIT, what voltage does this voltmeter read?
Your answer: value=0.8 unit=V
